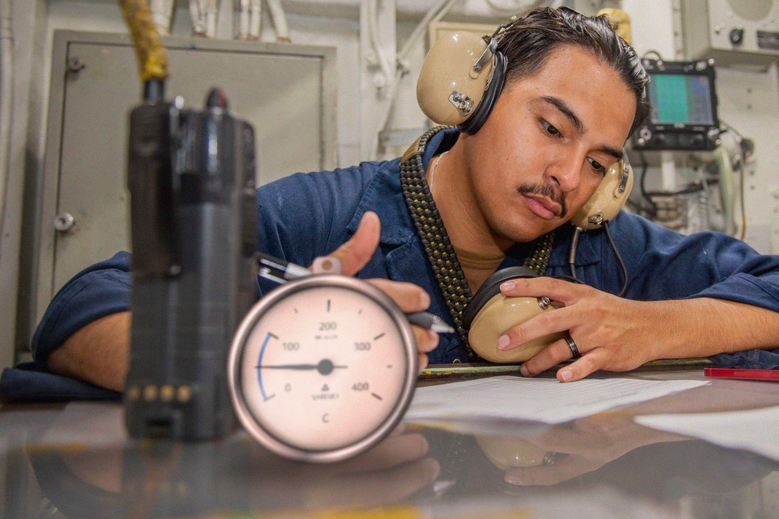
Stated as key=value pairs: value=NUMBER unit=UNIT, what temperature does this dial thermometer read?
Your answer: value=50 unit=°C
